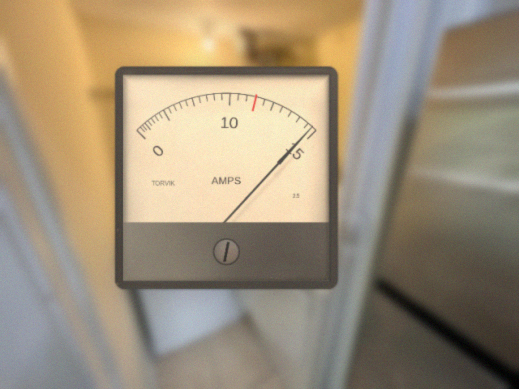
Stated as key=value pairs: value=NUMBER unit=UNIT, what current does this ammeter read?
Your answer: value=14.75 unit=A
